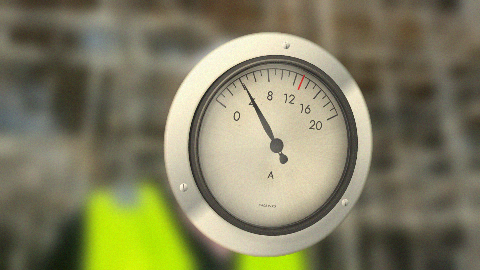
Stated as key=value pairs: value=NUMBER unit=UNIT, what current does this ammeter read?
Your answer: value=4 unit=A
